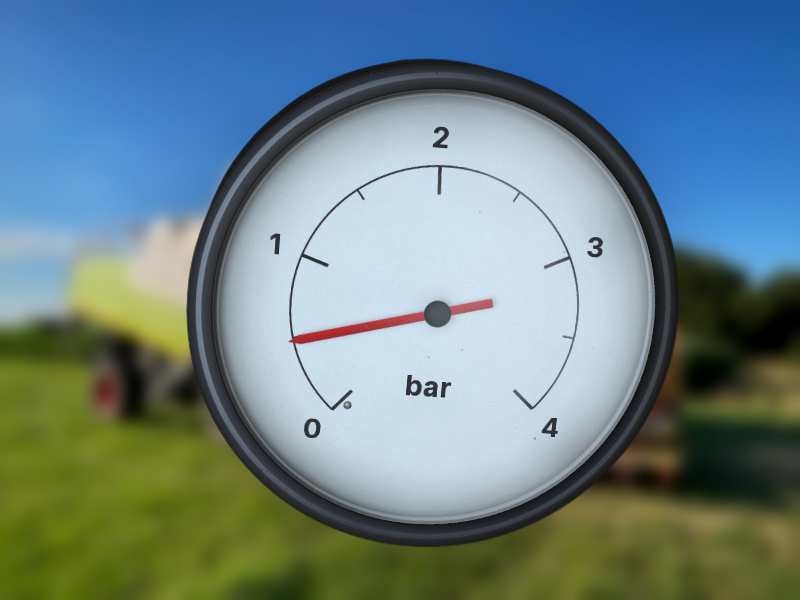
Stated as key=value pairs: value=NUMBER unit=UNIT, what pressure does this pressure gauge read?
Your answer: value=0.5 unit=bar
